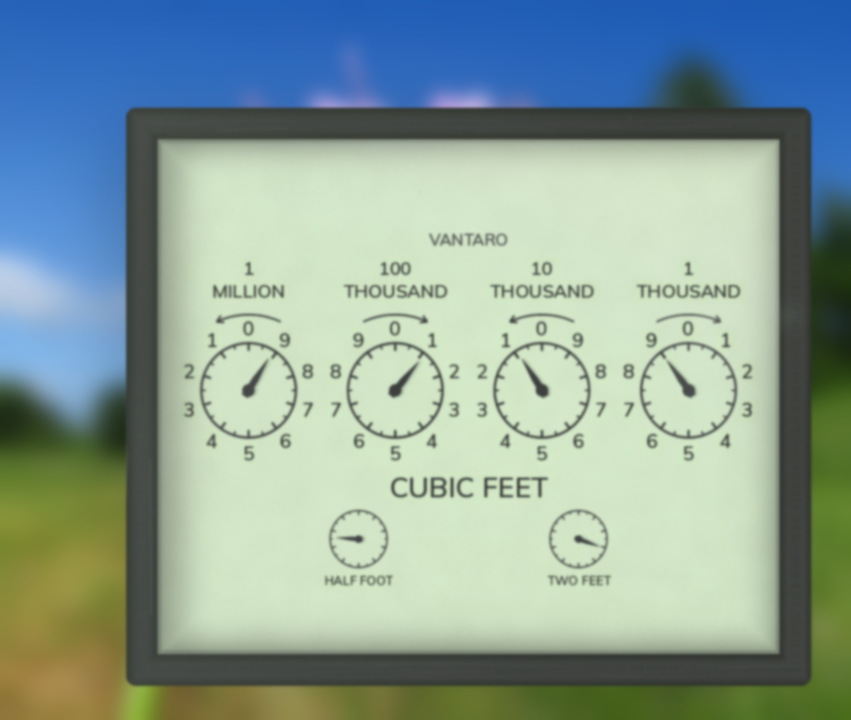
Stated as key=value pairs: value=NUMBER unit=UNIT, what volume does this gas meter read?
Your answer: value=910900 unit=ft³
